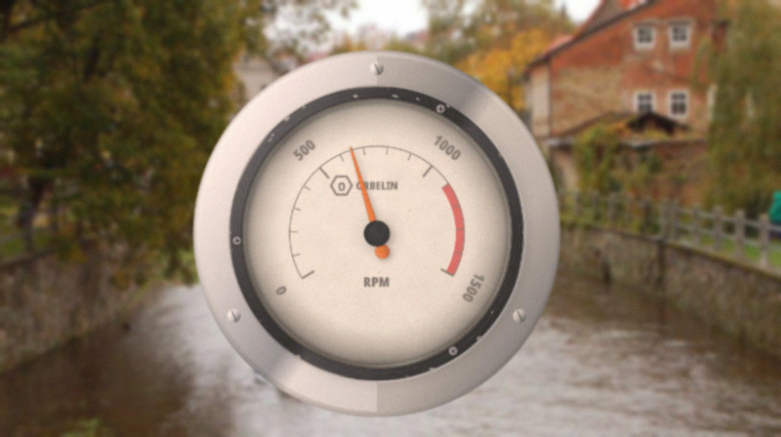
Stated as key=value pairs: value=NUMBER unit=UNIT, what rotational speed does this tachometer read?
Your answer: value=650 unit=rpm
